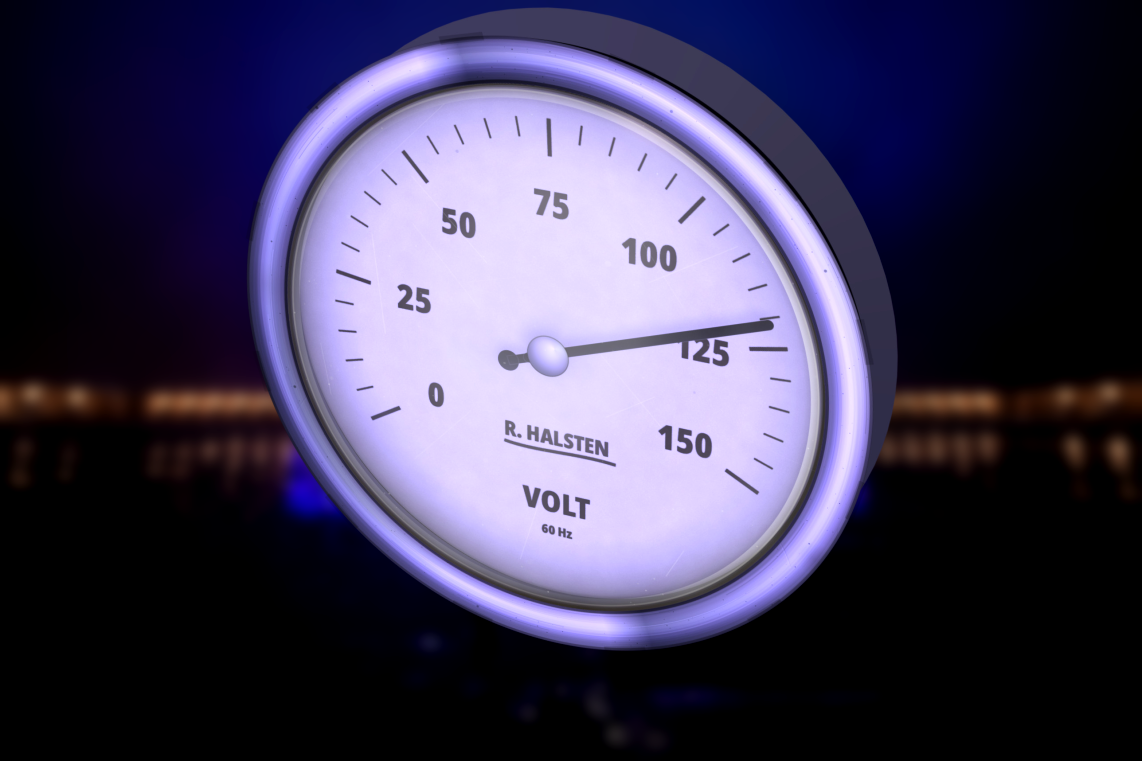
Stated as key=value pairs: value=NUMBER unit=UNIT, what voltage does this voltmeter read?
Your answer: value=120 unit=V
